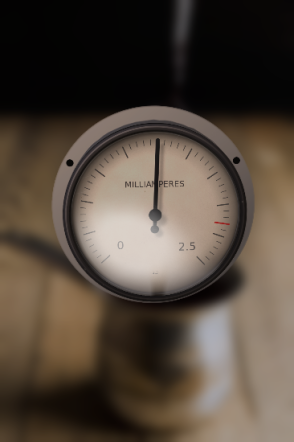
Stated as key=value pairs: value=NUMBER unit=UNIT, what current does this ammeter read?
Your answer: value=1.25 unit=mA
